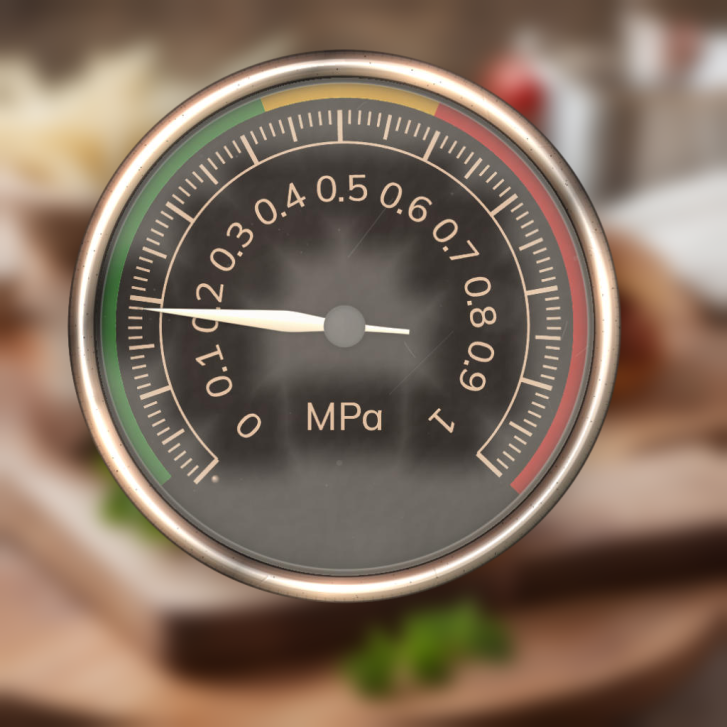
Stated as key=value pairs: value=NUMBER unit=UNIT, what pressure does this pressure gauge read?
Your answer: value=0.19 unit=MPa
